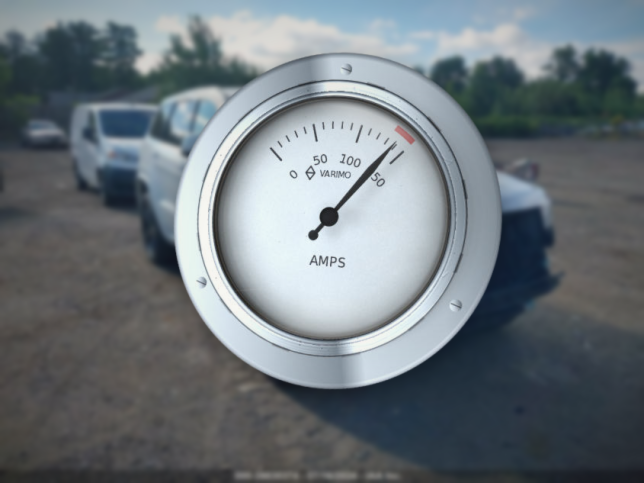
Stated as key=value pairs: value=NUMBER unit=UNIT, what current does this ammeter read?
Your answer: value=140 unit=A
